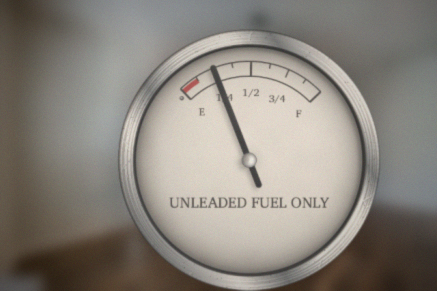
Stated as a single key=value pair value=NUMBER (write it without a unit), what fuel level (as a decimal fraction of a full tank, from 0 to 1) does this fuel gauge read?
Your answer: value=0.25
